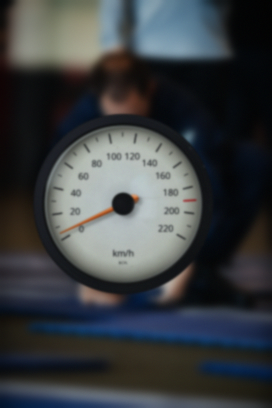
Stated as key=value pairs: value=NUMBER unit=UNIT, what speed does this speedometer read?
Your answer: value=5 unit=km/h
